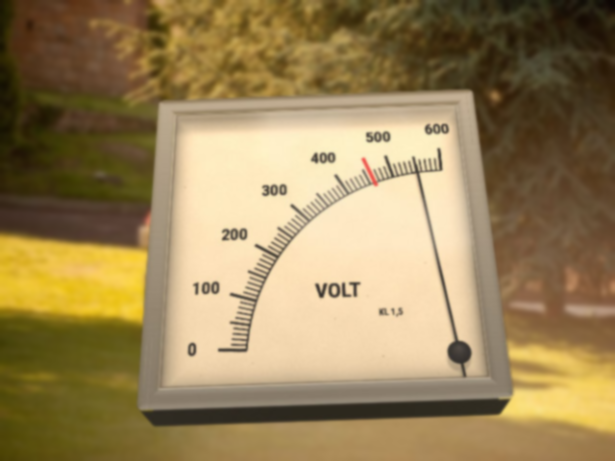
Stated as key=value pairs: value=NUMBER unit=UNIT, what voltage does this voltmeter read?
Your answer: value=550 unit=V
